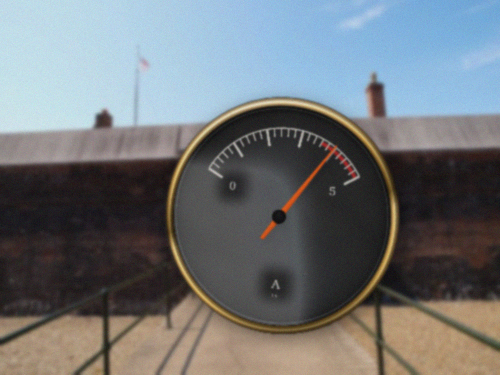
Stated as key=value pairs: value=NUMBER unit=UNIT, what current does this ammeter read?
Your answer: value=4 unit=A
